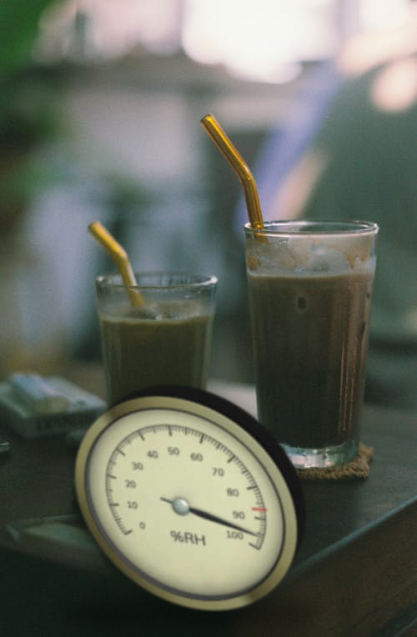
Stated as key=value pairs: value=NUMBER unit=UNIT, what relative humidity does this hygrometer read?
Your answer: value=95 unit=%
